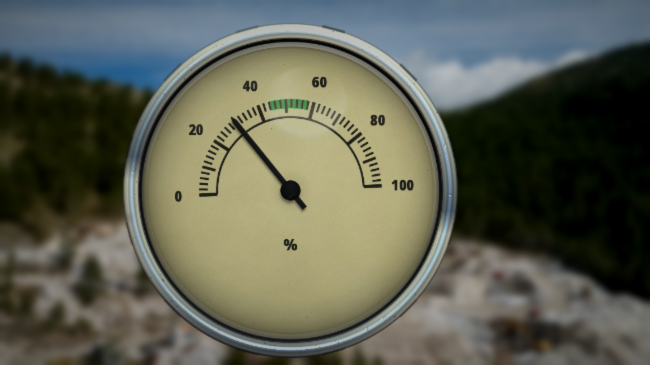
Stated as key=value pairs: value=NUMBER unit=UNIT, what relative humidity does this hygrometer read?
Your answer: value=30 unit=%
